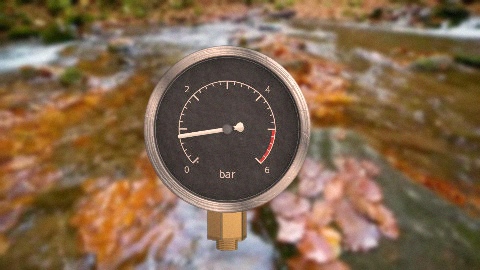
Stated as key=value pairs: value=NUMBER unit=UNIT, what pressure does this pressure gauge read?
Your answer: value=0.8 unit=bar
